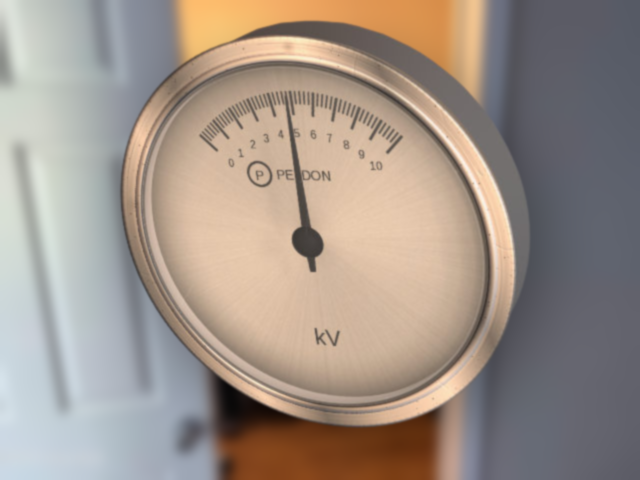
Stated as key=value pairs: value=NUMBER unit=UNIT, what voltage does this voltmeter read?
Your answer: value=5 unit=kV
